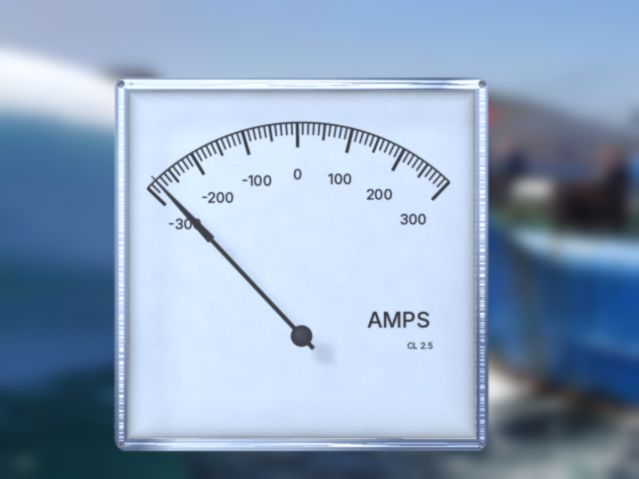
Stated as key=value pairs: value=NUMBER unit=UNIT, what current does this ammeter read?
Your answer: value=-280 unit=A
